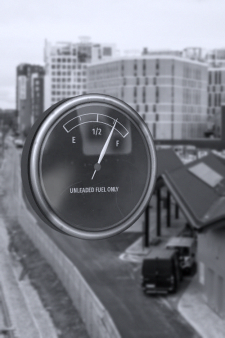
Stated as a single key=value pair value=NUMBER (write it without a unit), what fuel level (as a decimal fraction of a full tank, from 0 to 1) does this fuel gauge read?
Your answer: value=0.75
